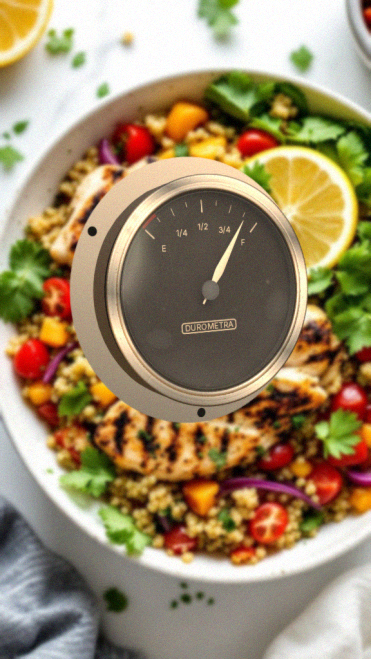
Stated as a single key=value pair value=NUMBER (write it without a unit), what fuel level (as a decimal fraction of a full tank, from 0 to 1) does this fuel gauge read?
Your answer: value=0.875
